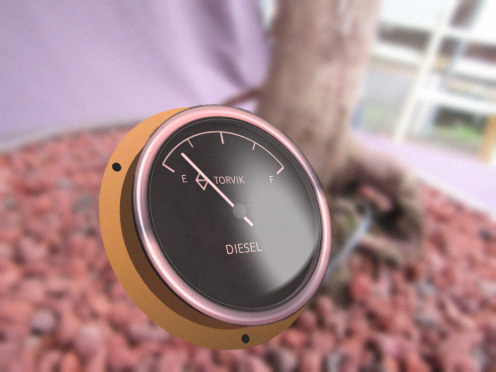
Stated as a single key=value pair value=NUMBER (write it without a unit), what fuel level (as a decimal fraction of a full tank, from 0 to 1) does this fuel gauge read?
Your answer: value=0.125
